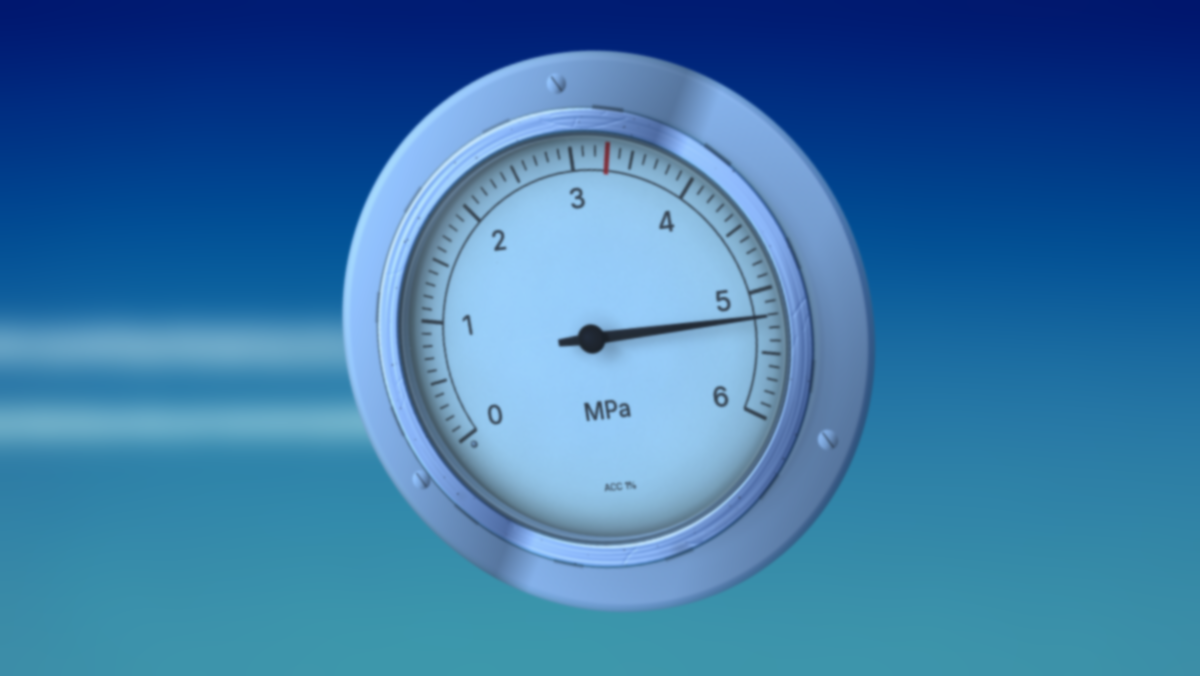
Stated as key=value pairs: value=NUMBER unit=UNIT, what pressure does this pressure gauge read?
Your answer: value=5.2 unit=MPa
